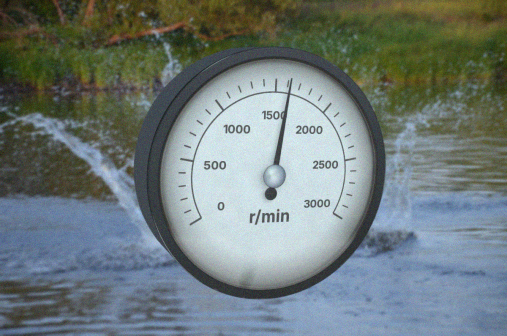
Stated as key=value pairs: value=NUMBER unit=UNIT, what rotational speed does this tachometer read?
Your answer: value=1600 unit=rpm
